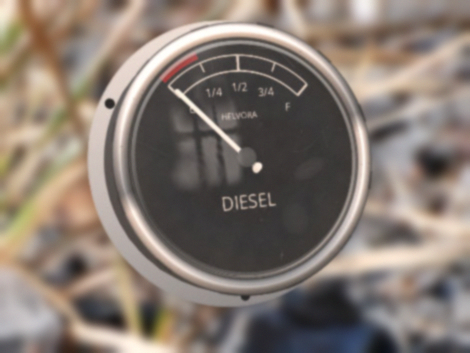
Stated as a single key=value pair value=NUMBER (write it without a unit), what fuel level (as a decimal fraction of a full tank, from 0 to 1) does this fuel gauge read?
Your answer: value=0
